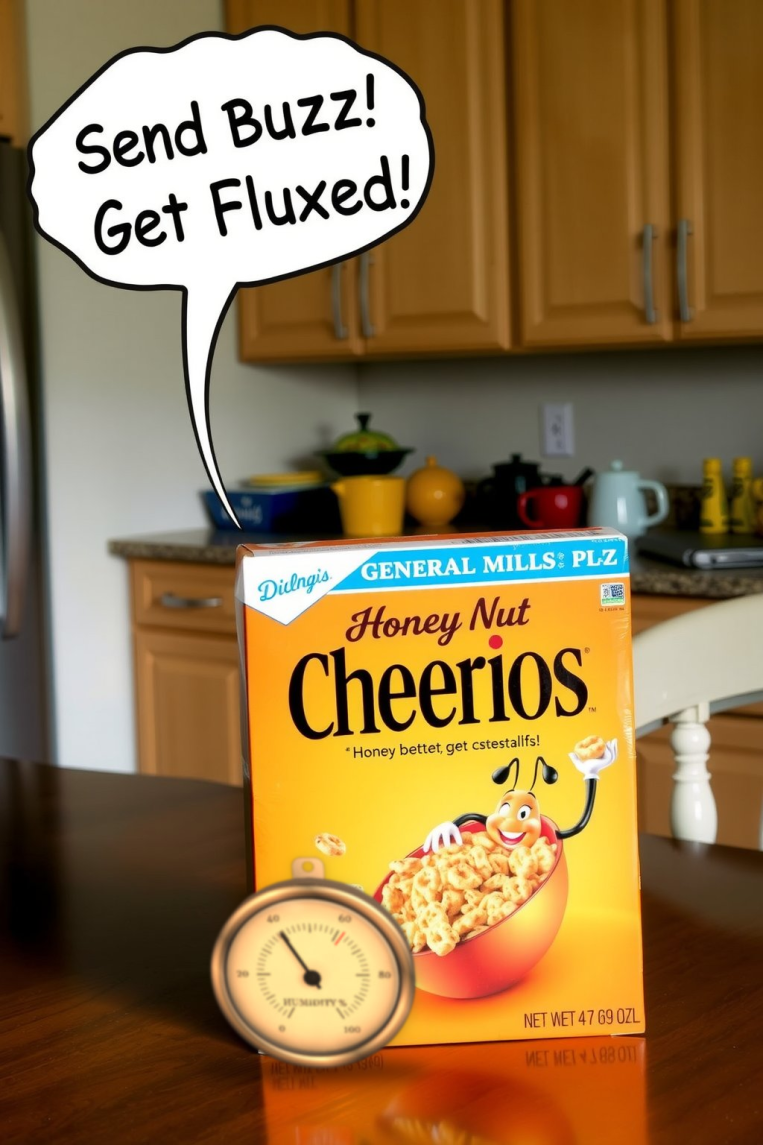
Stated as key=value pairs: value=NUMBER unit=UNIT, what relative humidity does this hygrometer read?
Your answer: value=40 unit=%
